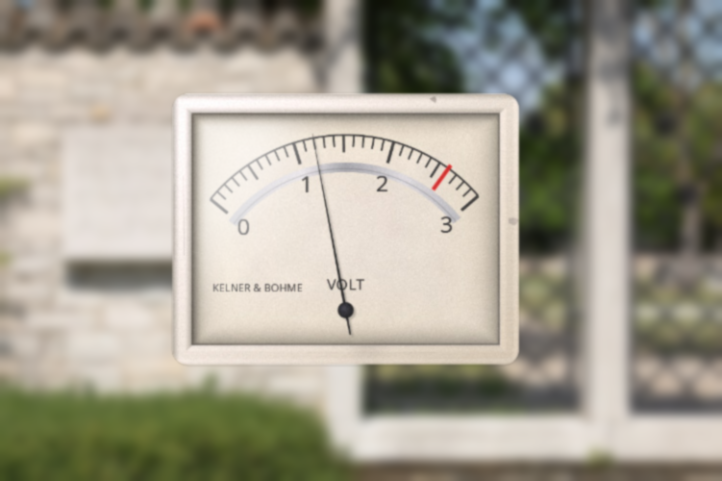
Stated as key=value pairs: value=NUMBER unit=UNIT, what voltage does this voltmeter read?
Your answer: value=1.2 unit=V
